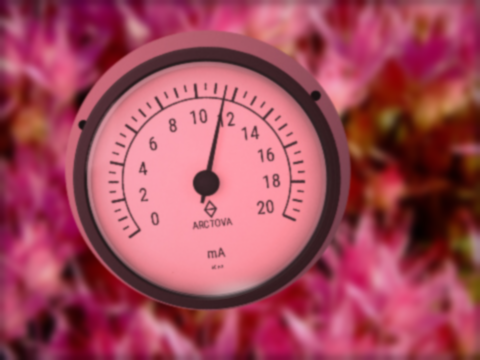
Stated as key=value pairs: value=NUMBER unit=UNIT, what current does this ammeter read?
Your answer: value=11.5 unit=mA
